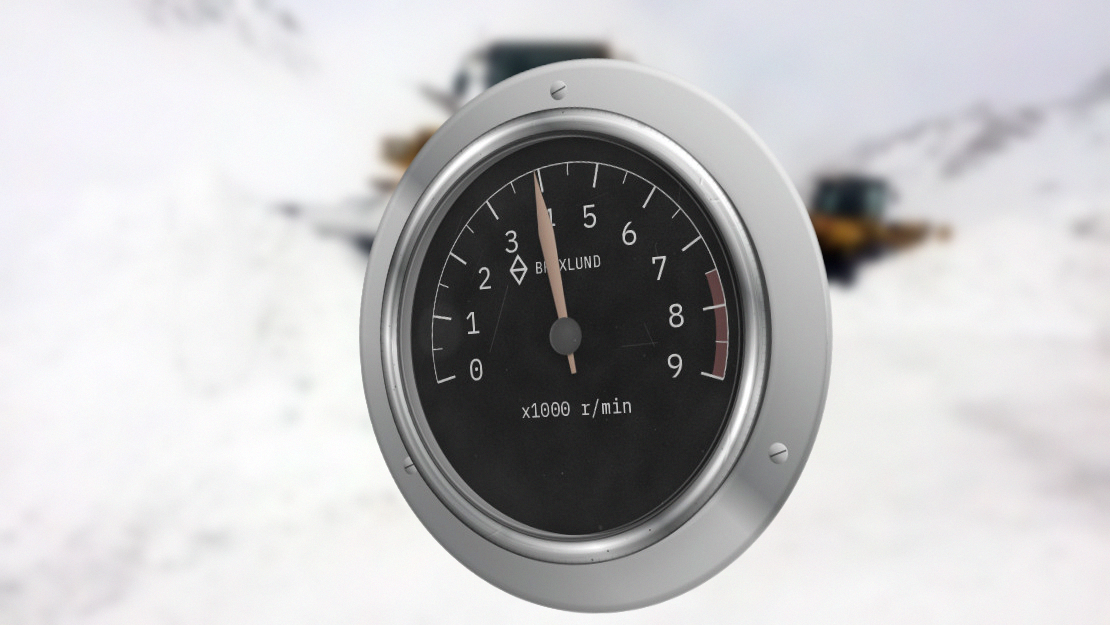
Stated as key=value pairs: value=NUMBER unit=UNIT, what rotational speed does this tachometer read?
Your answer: value=4000 unit=rpm
